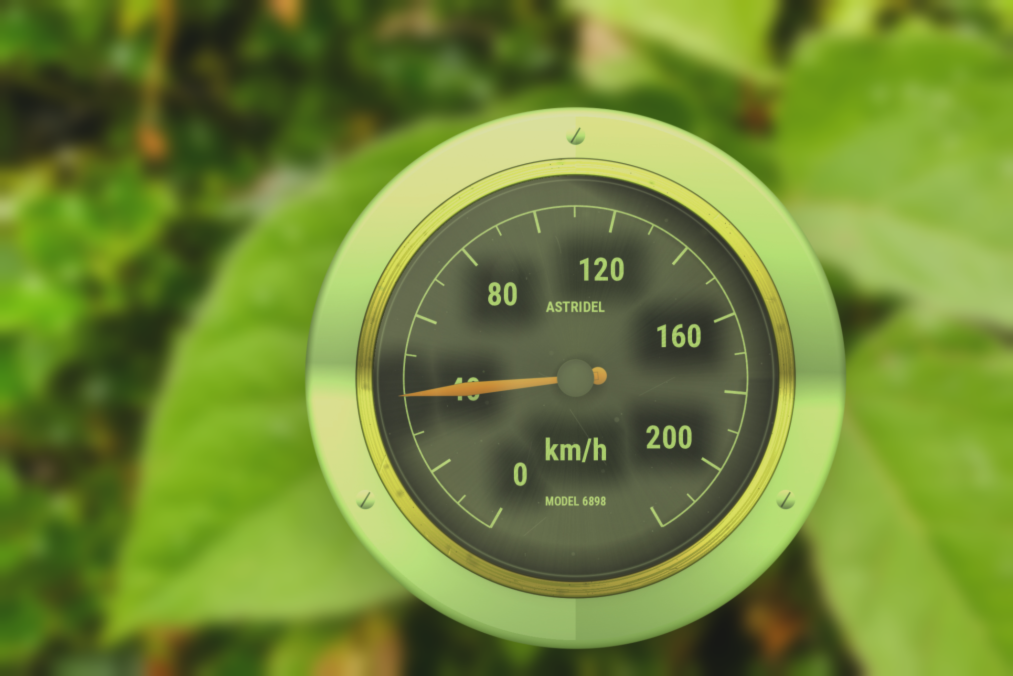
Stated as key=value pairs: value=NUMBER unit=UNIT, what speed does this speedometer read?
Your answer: value=40 unit=km/h
